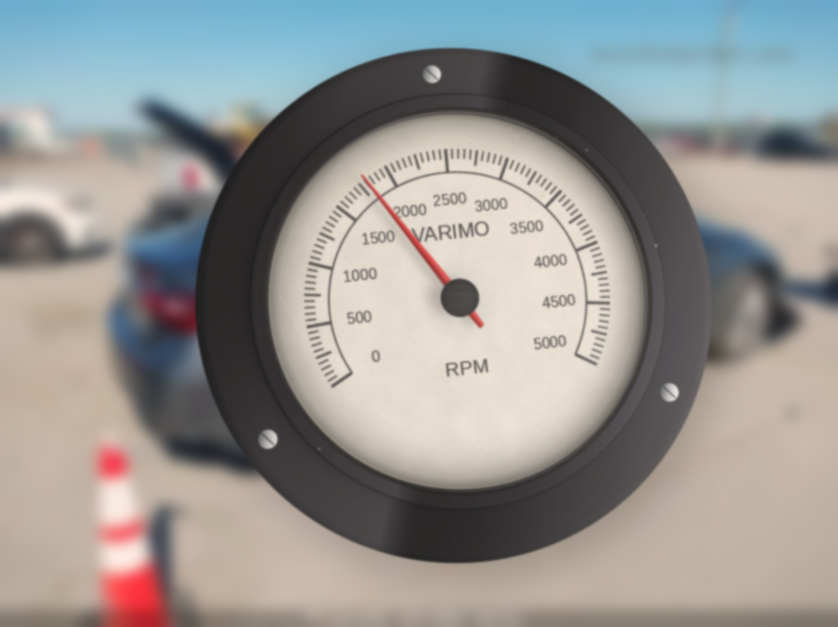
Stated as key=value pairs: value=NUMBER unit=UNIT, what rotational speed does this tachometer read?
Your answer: value=1800 unit=rpm
